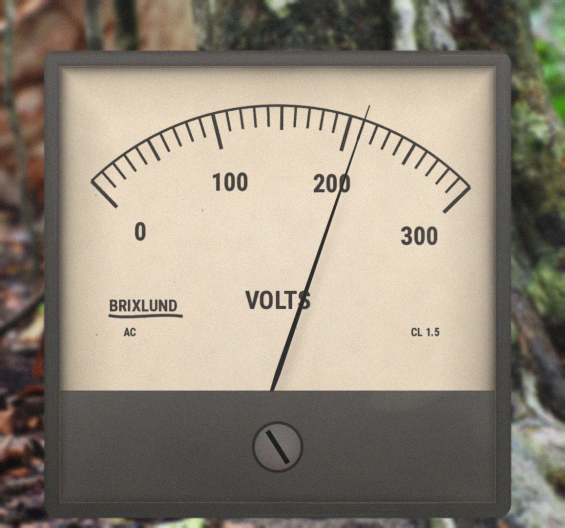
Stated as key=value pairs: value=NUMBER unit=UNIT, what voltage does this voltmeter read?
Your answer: value=210 unit=V
